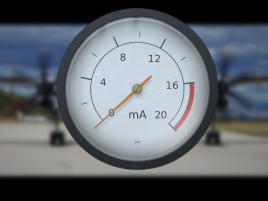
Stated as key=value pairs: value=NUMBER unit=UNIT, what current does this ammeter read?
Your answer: value=0 unit=mA
